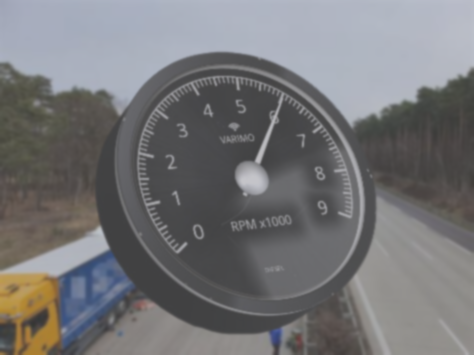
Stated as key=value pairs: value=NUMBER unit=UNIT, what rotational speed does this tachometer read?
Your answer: value=6000 unit=rpm
